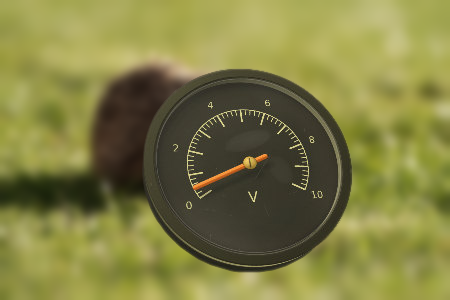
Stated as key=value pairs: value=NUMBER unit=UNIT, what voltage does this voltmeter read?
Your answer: value=0.4 unit=V
